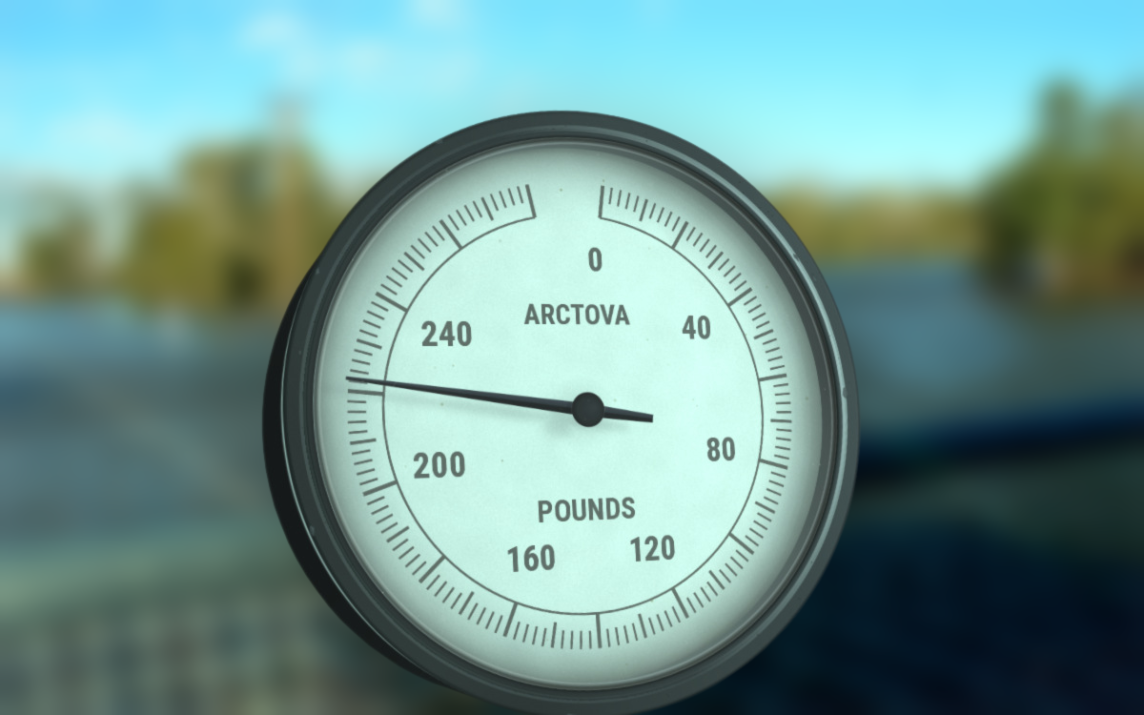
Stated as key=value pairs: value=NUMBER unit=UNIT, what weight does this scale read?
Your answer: value=222 unit=lb
